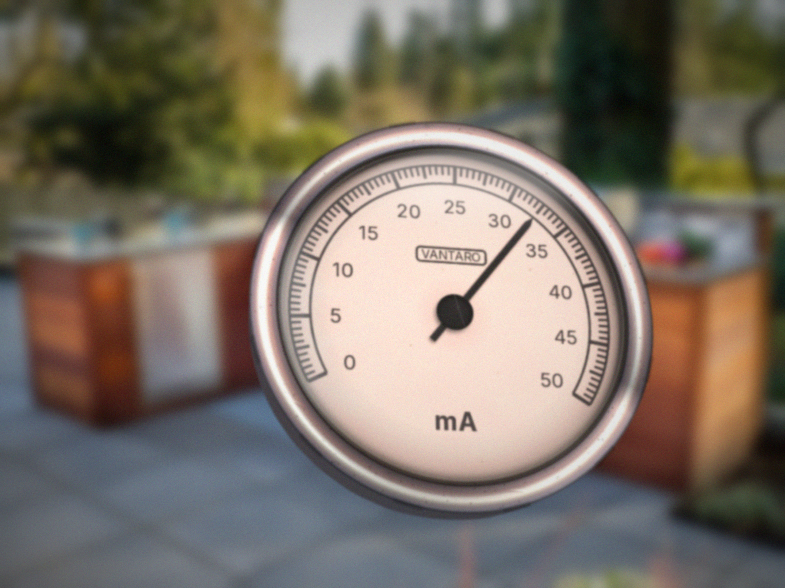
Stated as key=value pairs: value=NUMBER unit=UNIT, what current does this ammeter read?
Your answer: value=32.5 unit=mA
